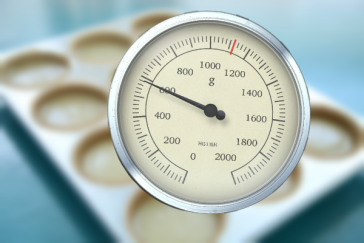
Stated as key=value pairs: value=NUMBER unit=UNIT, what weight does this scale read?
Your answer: value=580 unit=g
